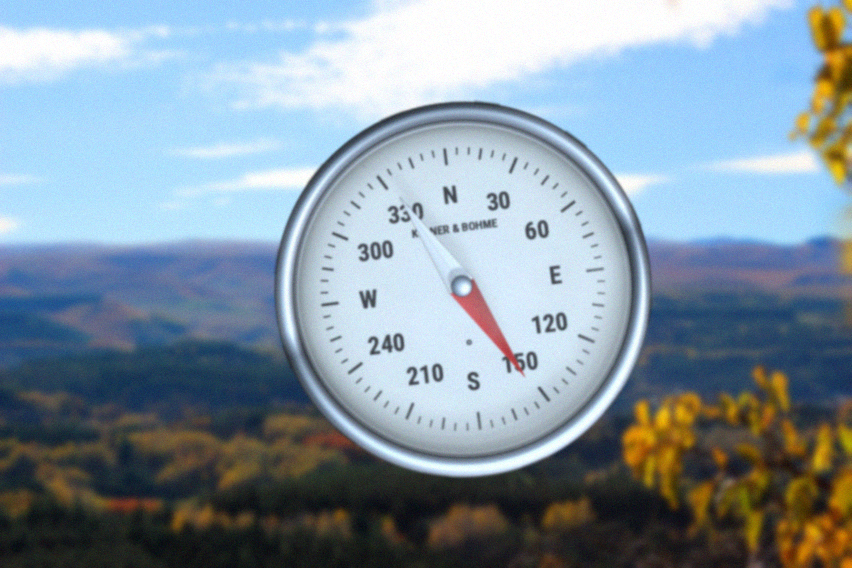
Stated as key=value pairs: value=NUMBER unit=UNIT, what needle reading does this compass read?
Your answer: value=152.5 unit=°
